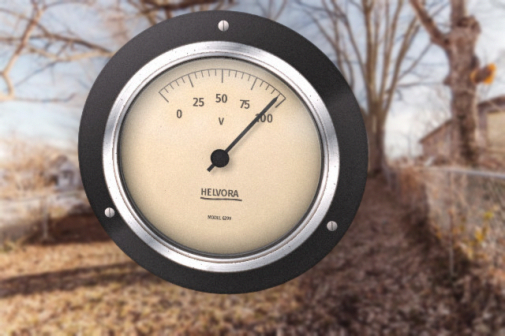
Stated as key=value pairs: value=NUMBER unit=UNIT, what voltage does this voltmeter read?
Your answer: value=95 unit=V
